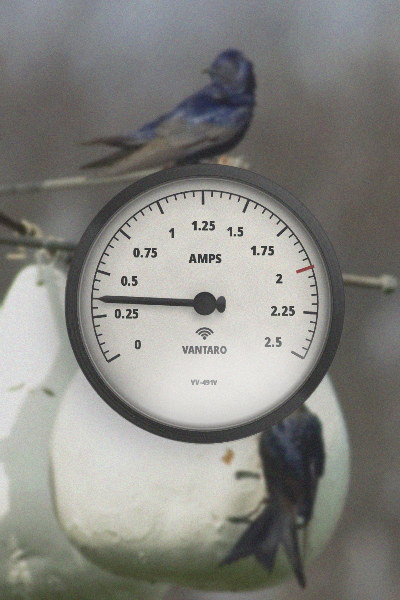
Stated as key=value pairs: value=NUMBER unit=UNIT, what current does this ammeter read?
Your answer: value=0.35 unit=A
